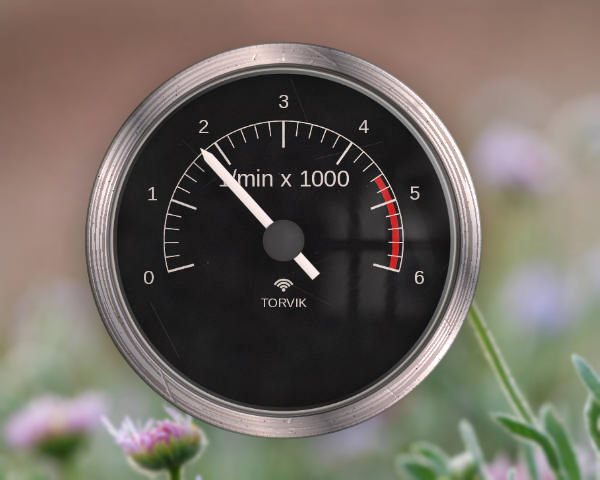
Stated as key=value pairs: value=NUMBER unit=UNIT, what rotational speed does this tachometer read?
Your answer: value=1800 unit=rpm
